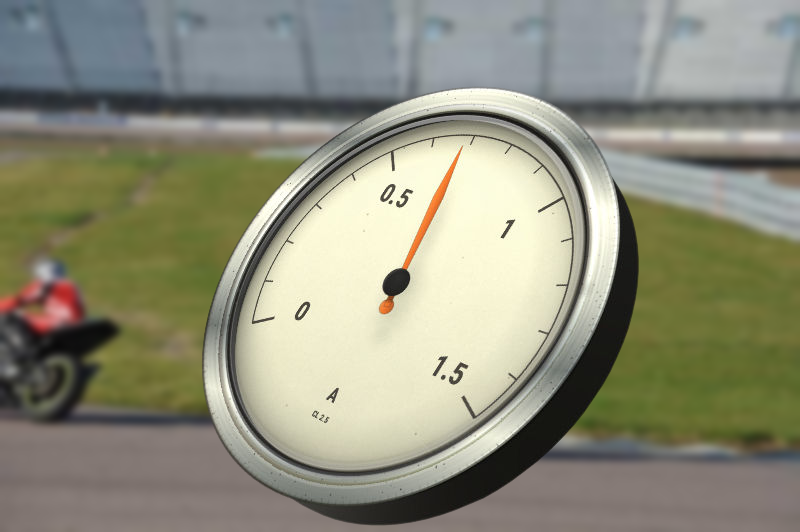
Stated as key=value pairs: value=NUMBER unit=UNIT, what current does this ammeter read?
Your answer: value=0.7 unit=A
